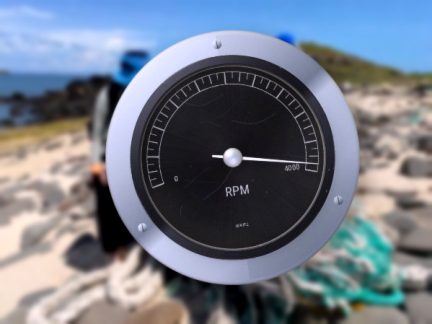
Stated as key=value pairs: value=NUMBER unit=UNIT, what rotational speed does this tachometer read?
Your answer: value=3900 unit=rpm
